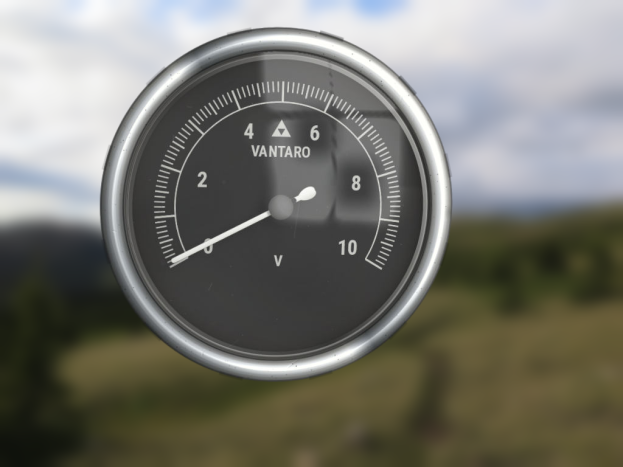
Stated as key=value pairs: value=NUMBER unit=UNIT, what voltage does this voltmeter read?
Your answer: value=0.1 unit=V
